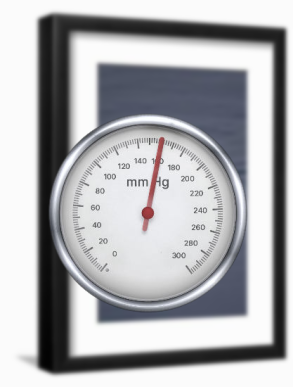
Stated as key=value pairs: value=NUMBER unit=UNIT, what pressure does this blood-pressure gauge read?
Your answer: value=160 unit=mmHg
